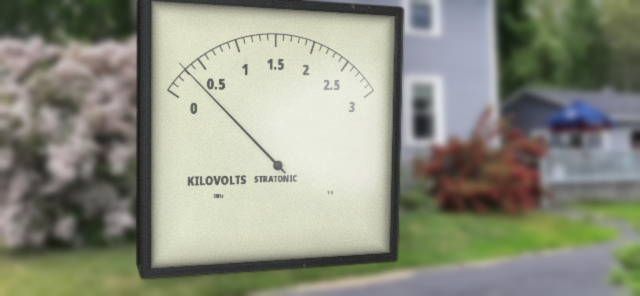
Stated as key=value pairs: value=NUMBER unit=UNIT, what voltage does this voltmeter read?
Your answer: value=0.3 unit=kV
